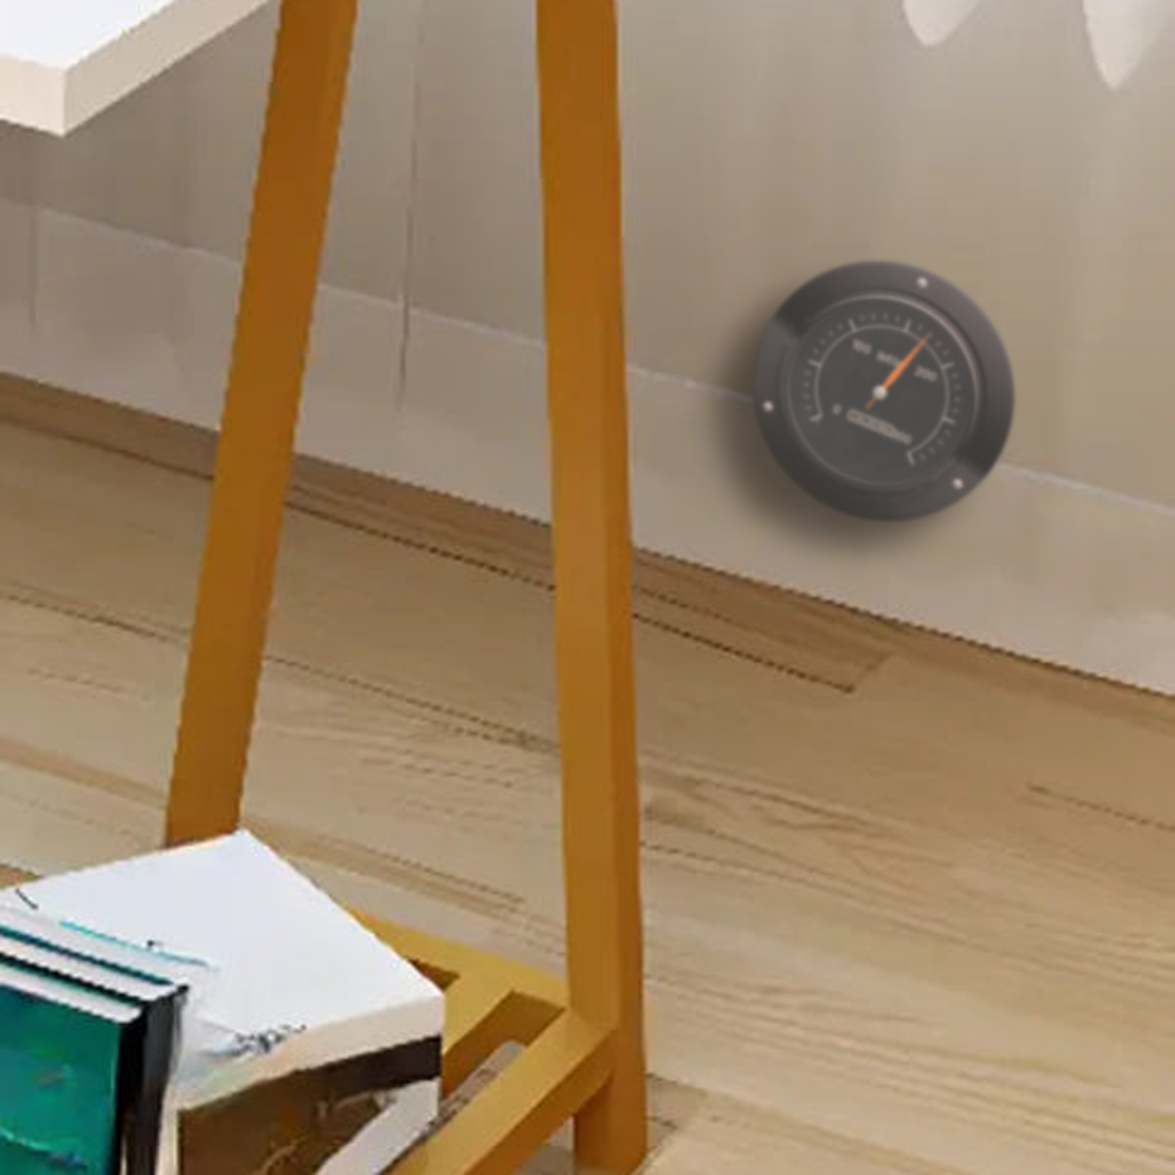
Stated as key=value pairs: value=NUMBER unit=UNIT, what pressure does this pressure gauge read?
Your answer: value=170 unit=psi
